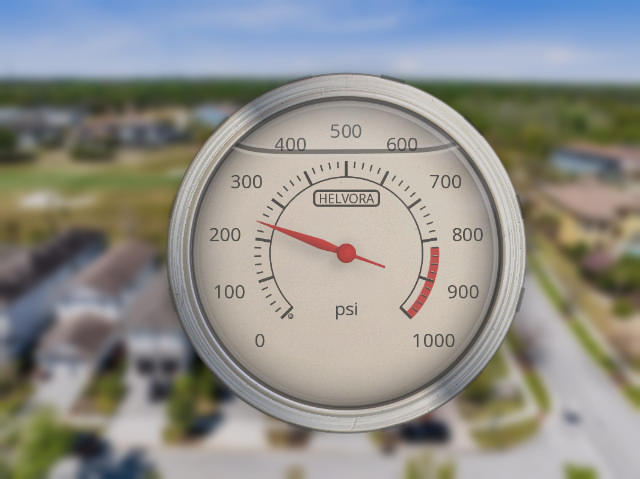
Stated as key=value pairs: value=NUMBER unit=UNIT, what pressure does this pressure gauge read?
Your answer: value=240 unit=psi
